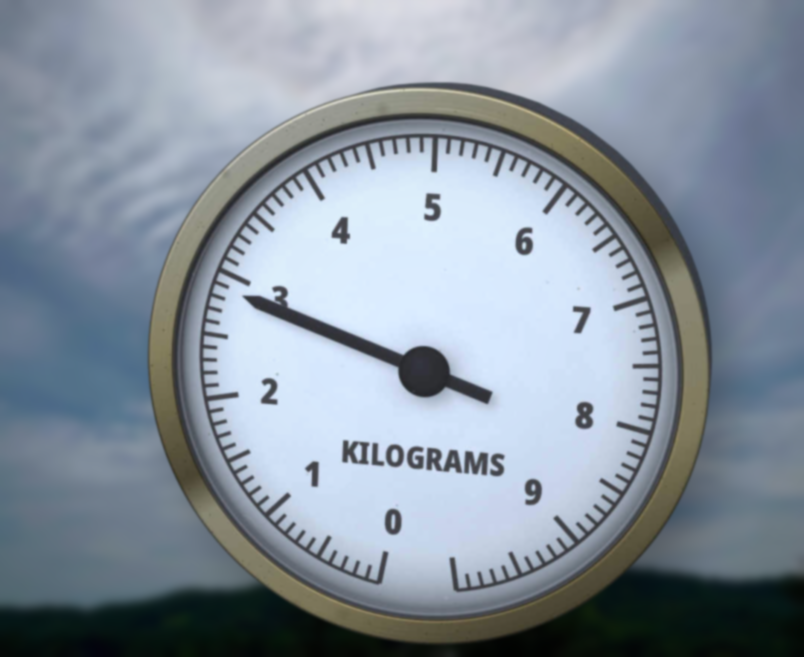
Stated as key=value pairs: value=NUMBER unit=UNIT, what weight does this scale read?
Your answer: value=2.9 unit=kg
